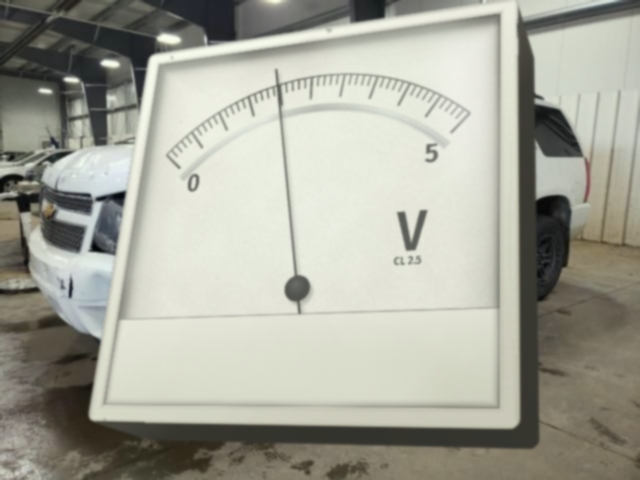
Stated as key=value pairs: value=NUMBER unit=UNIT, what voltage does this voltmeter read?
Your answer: value=2 unit=V
